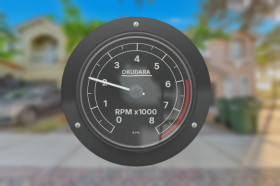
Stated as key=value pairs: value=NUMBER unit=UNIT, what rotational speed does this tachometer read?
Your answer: value=2000 unit=rpm
